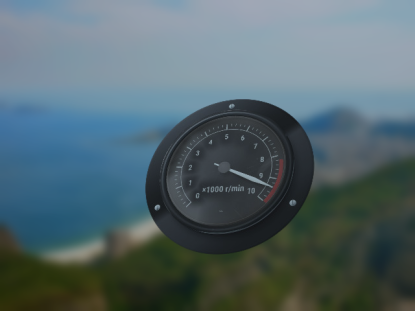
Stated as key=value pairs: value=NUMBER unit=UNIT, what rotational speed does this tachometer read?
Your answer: value=9400 unit=rpm
